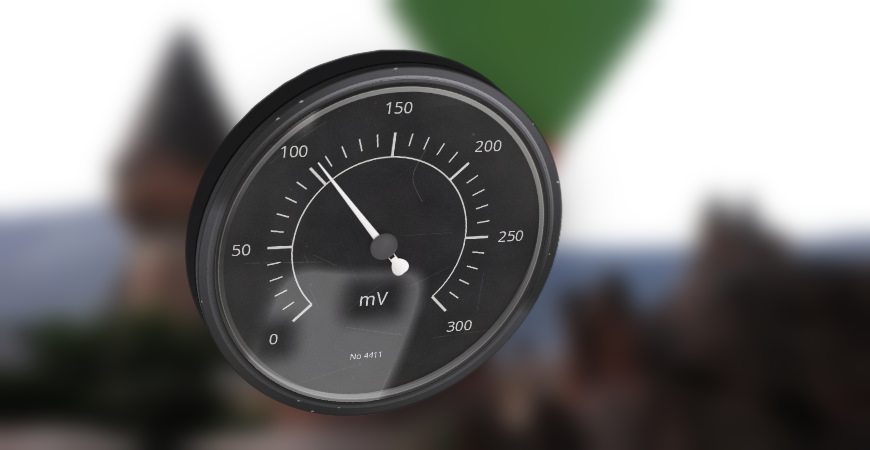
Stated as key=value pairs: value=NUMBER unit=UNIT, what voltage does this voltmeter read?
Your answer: value=105 unit=mV
